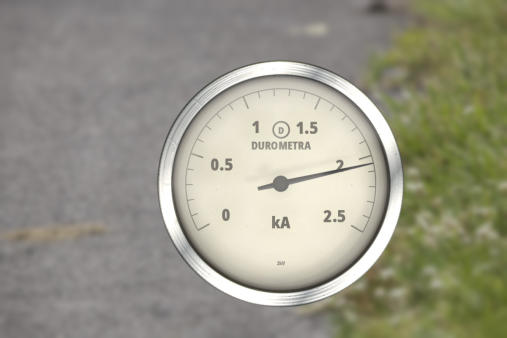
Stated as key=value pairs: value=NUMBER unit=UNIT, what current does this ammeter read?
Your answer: value=2.05 unit=kA
